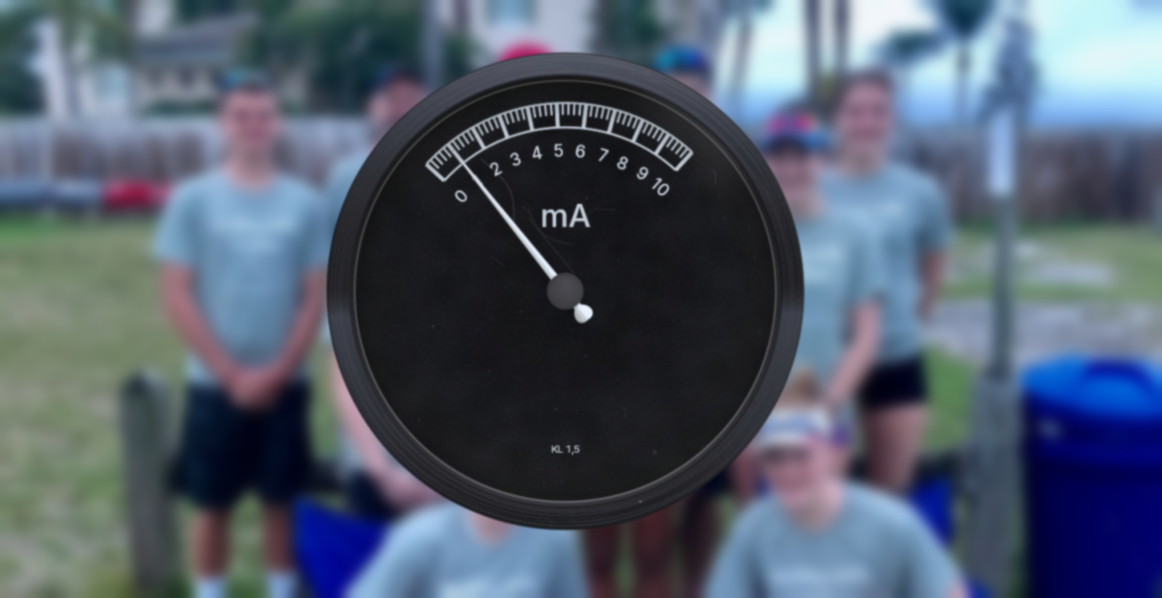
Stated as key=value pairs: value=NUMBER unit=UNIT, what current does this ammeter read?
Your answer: value=1 unit=mA
